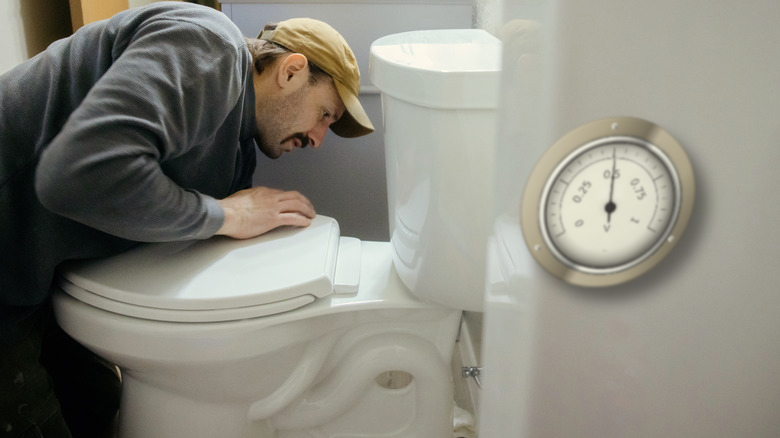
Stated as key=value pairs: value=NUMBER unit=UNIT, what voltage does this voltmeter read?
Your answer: value=0.5 unit=V
